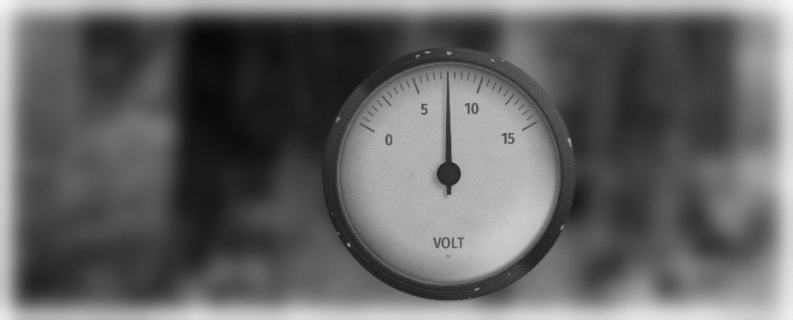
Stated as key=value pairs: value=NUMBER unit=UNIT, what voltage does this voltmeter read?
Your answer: value=7.5 unit=V
